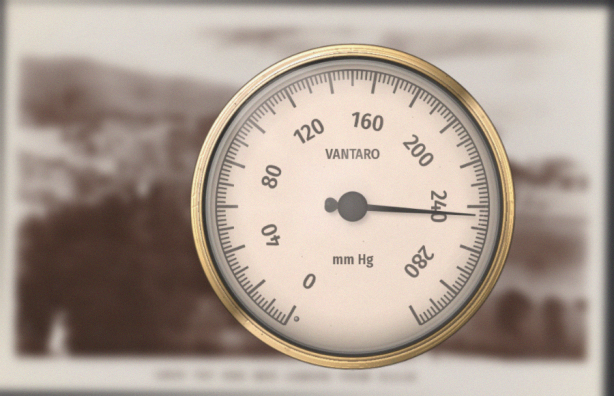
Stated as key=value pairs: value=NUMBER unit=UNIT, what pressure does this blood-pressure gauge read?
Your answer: value=244 unit=mmHg
